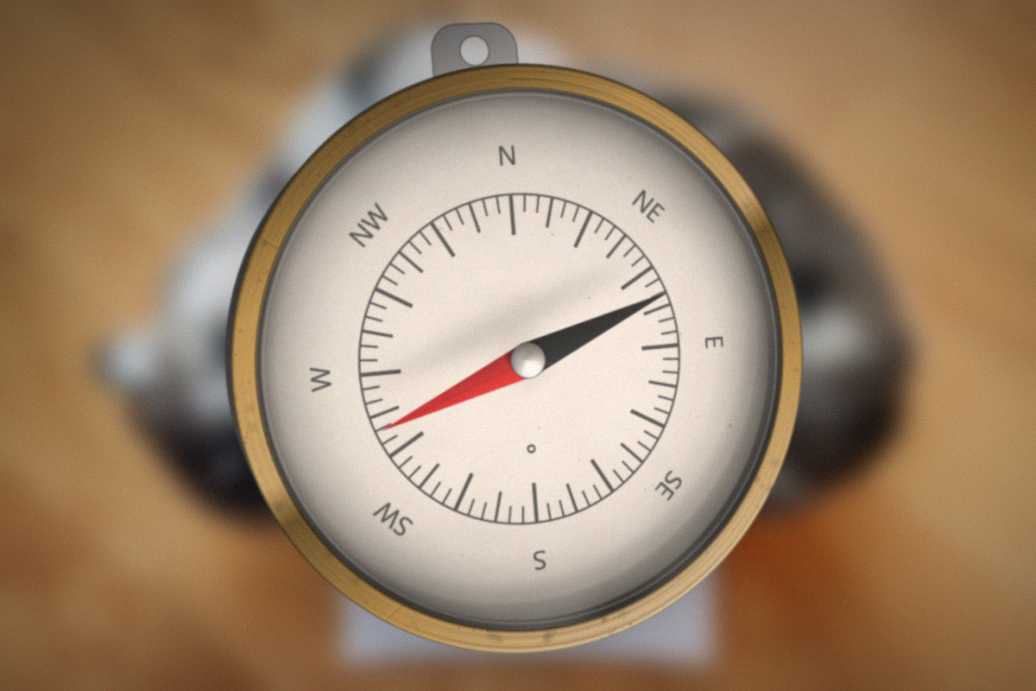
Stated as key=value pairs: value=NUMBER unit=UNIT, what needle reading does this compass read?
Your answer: value=250 unit=°
